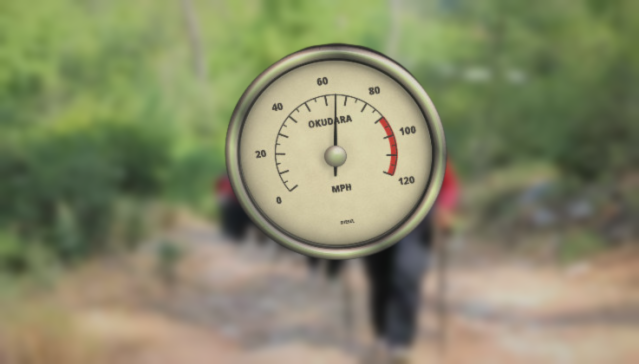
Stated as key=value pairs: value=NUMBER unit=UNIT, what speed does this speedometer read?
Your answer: value=65 unit=mph
